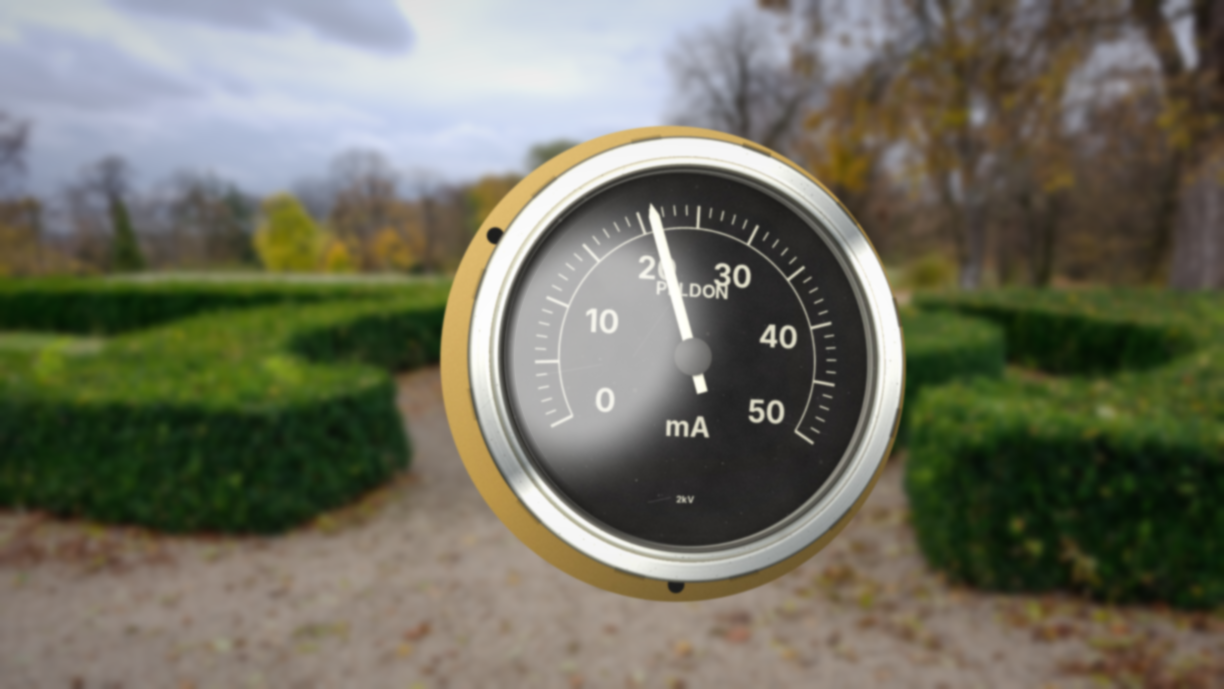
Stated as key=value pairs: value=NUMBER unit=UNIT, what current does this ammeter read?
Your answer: value=21 unit=mA
